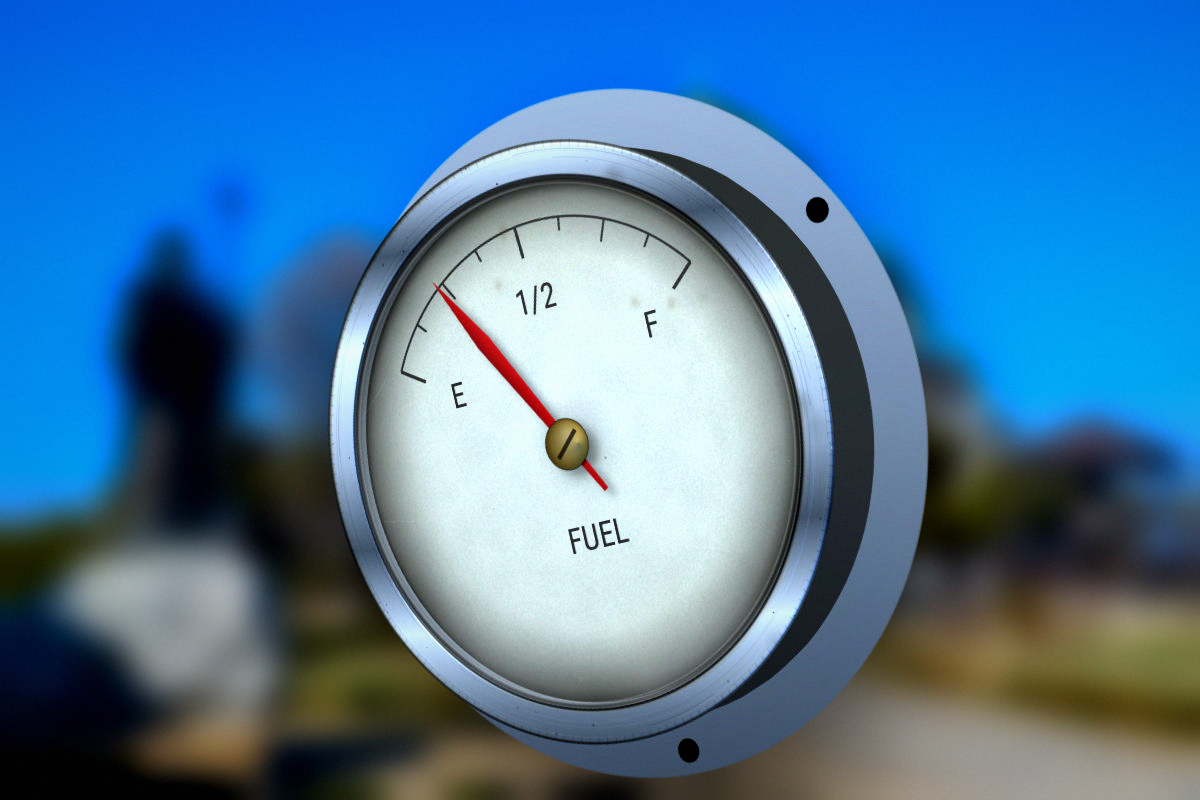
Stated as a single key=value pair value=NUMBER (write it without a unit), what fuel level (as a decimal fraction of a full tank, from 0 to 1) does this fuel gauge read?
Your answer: value=0.25
